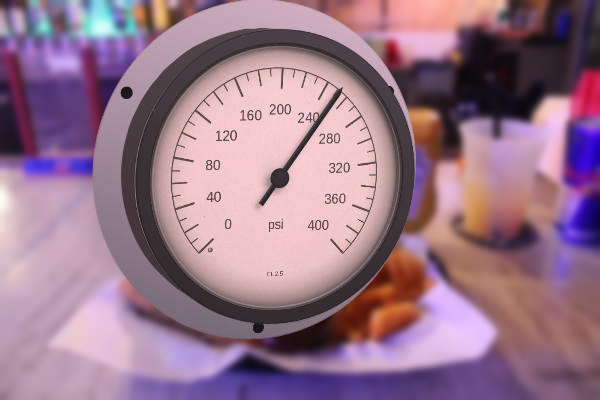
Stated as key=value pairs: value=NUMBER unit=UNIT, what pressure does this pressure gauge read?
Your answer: value=250 unit=psi
